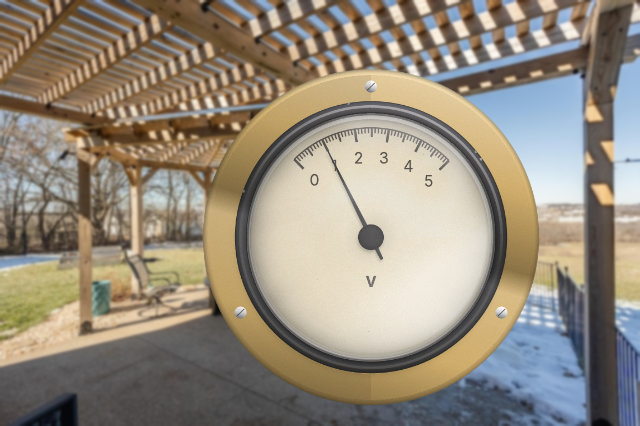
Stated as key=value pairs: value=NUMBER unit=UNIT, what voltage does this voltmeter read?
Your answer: value=1 unit=V
